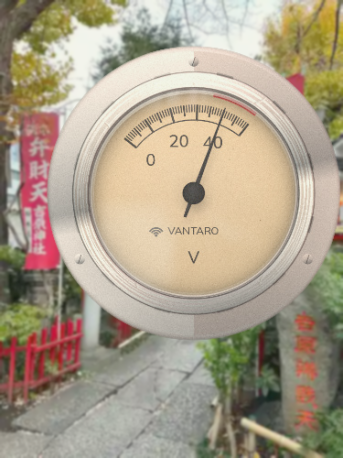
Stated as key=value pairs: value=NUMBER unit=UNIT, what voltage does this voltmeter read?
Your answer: value=40 unit=V
